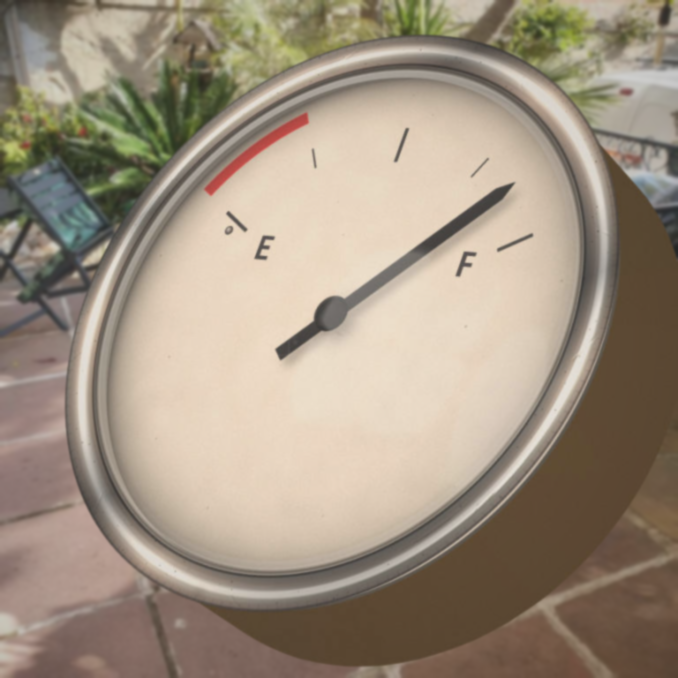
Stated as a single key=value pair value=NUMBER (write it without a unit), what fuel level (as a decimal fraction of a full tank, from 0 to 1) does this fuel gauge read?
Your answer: value=0.875
